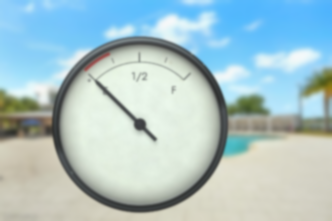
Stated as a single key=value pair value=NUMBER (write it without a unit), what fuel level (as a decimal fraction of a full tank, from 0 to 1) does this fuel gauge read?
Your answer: value=0
